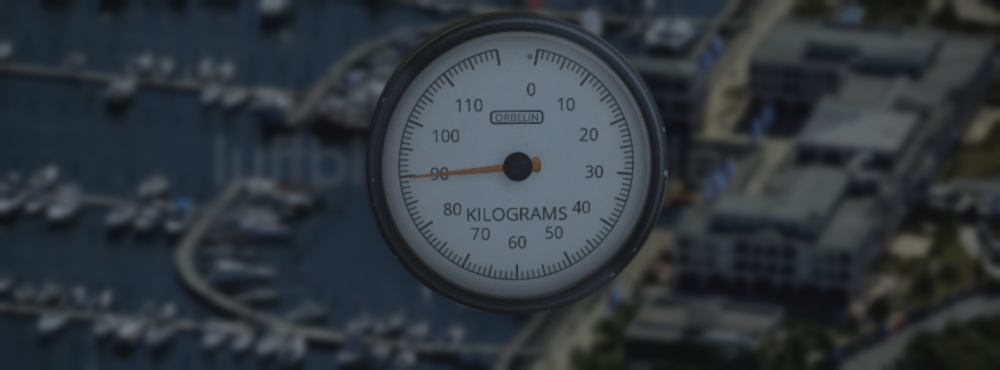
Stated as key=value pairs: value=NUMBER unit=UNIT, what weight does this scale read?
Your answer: value=90 unit=kg
